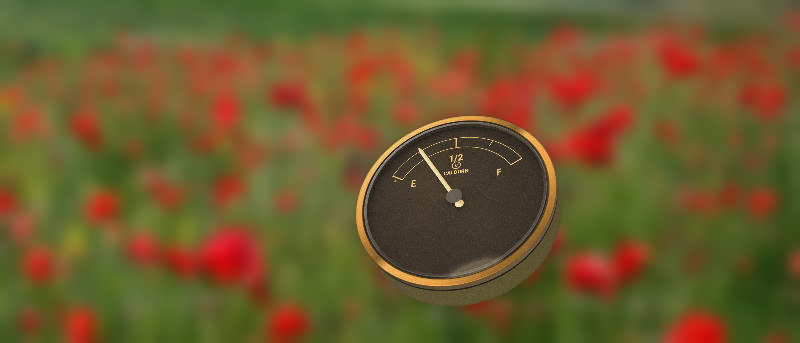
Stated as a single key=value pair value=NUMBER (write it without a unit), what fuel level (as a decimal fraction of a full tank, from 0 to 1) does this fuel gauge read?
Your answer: value=0.25
